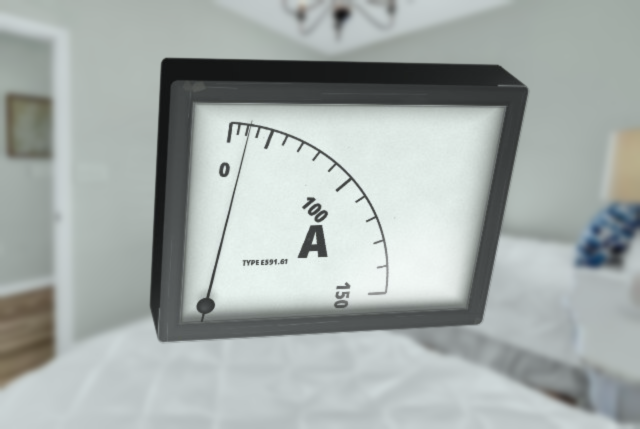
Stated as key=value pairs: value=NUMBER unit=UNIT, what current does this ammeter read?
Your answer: value=30 unit=A
